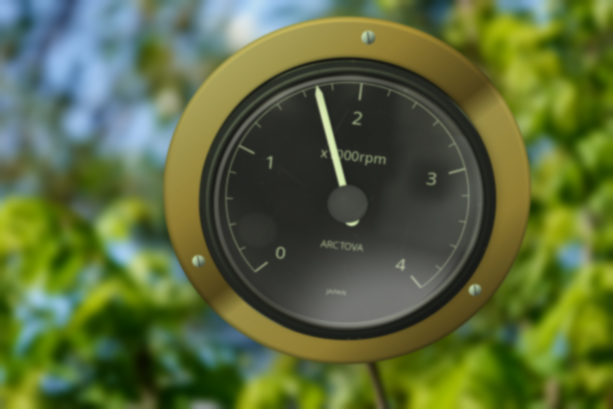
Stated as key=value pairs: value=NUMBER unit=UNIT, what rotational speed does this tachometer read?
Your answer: value=1700 unit=rpm
